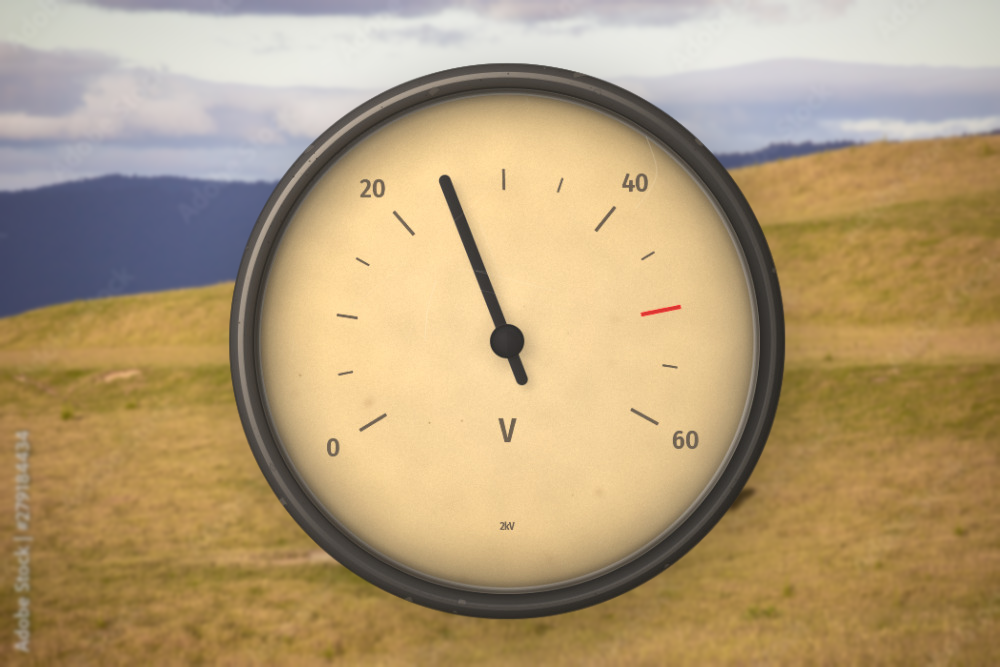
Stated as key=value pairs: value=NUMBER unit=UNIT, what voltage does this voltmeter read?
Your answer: value=25 unit=V
